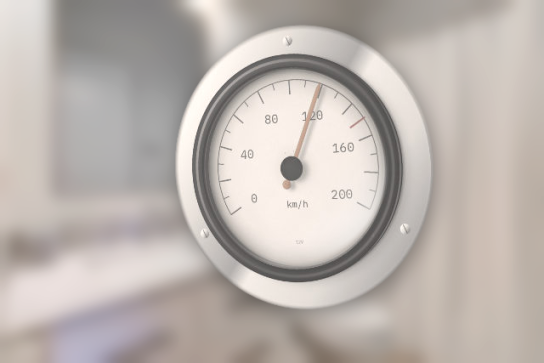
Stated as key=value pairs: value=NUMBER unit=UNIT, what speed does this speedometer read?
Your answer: value=120 unit=km/h
